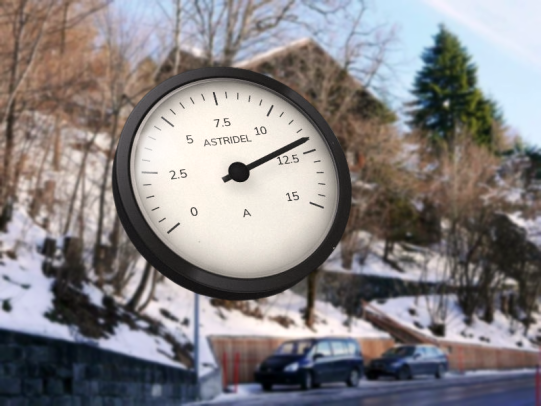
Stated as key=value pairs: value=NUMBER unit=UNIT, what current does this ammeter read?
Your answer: value=12 unit=A
